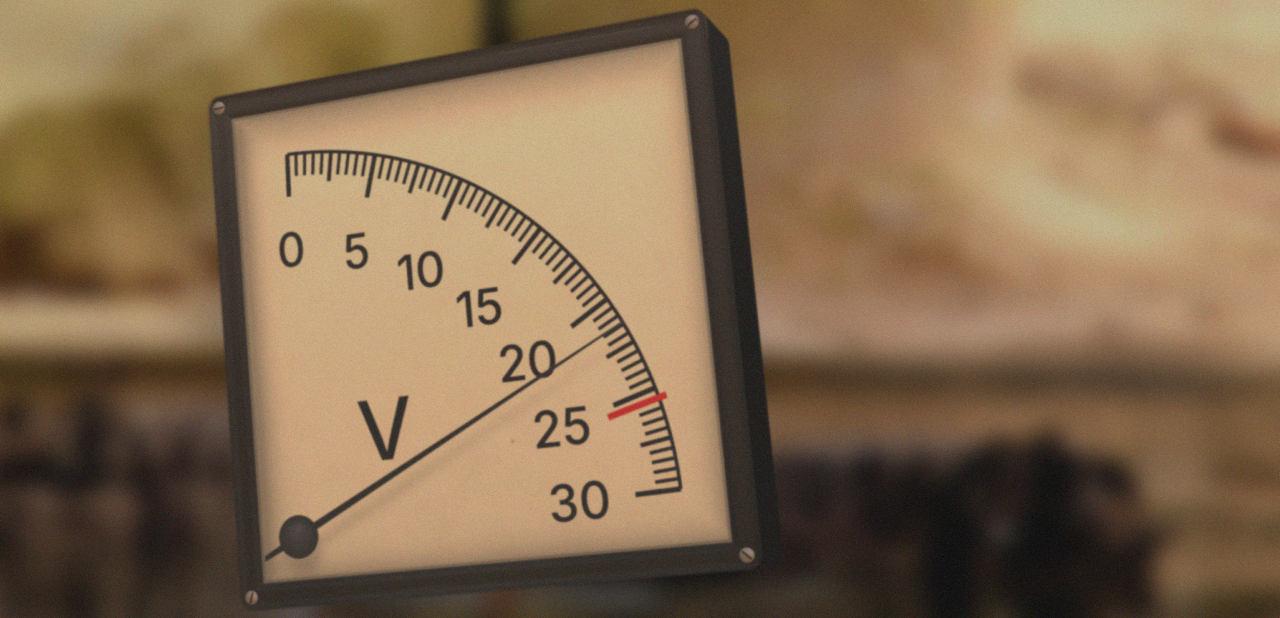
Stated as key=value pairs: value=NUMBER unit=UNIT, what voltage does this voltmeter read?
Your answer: value=21.5 unit=V
